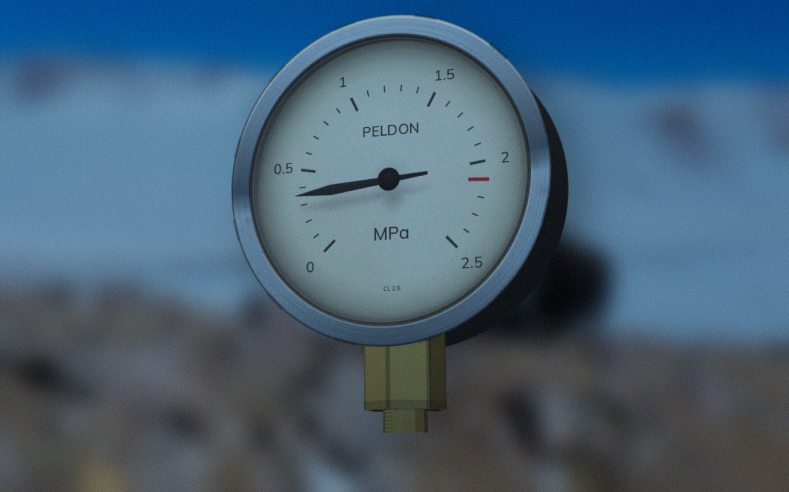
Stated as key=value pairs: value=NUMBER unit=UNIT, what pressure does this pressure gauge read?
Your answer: value=0.35 unit=MPa
